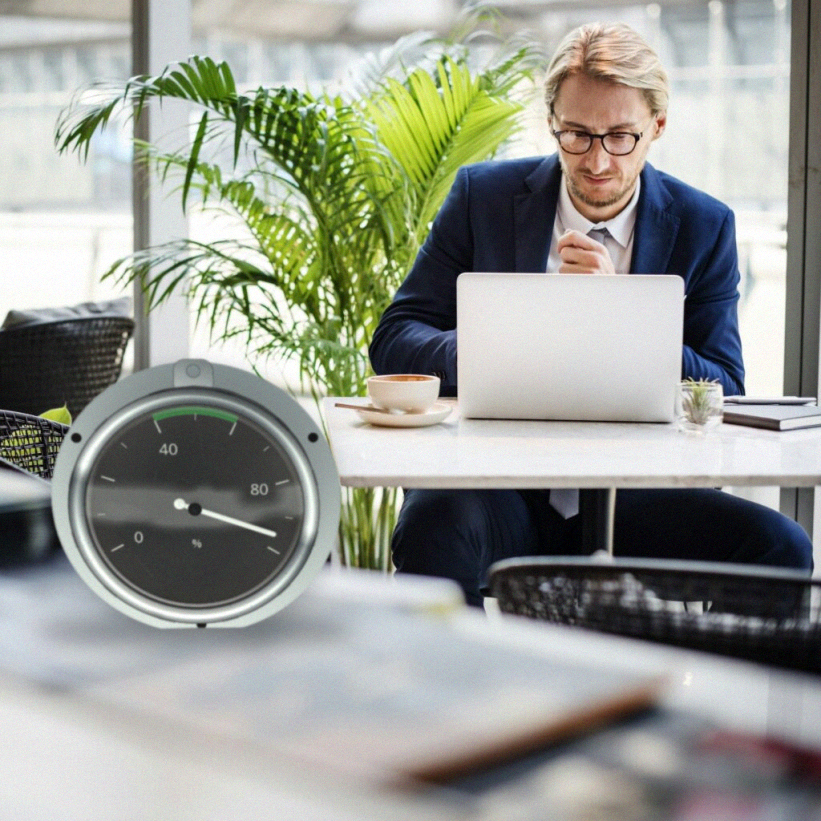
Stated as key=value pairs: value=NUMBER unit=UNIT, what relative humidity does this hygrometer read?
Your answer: value=95 unit=%
